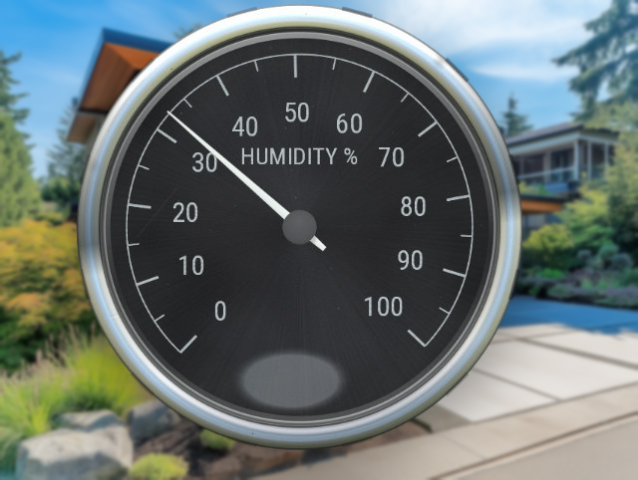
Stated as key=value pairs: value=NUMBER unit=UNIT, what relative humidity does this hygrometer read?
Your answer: value=32.5 unit=%
